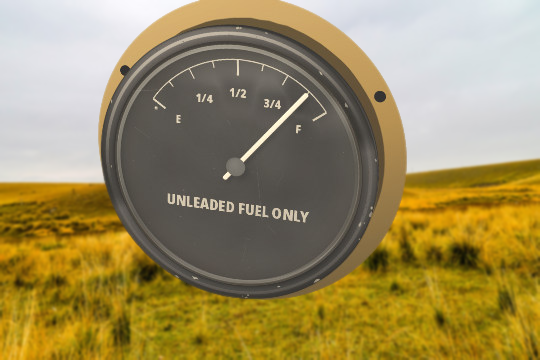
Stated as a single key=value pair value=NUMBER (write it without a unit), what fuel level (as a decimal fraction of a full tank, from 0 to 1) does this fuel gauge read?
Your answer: value=0.875
